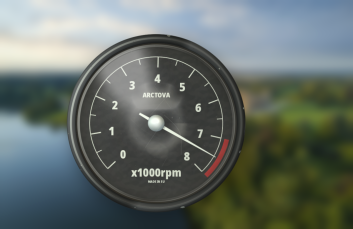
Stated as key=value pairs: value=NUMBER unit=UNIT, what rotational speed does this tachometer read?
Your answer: value=7500 unit=rpm
